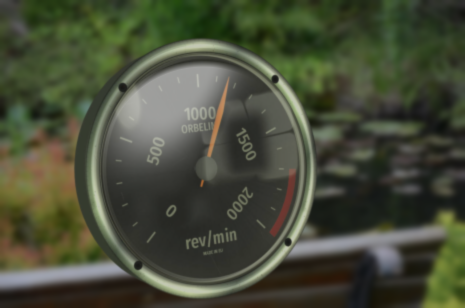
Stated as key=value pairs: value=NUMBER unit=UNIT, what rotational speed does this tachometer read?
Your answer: value=1150 unit=rpm
